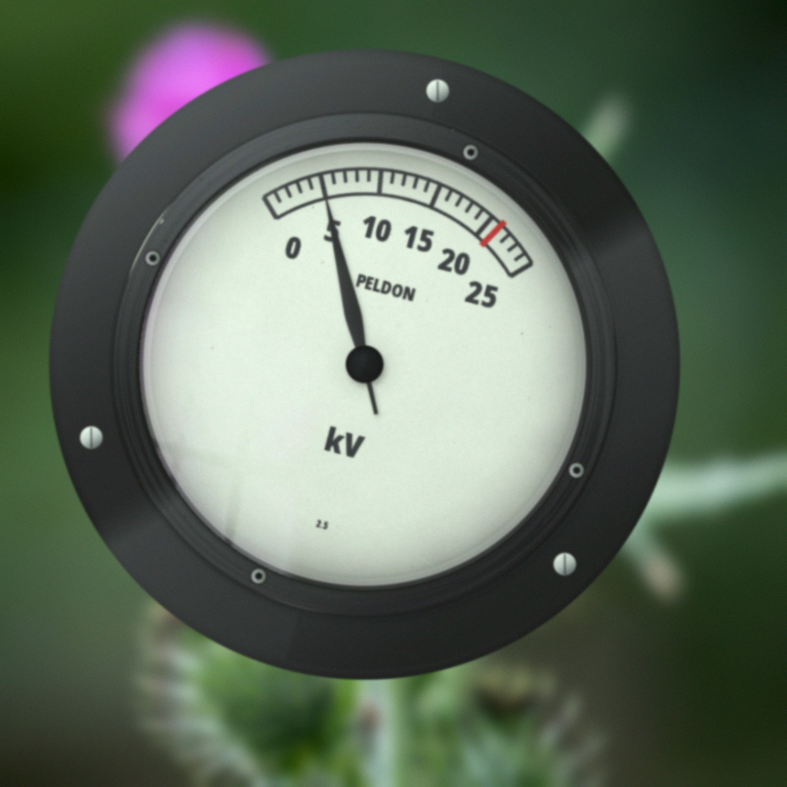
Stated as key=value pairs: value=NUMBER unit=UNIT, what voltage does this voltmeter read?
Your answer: value=5 unit=kV
